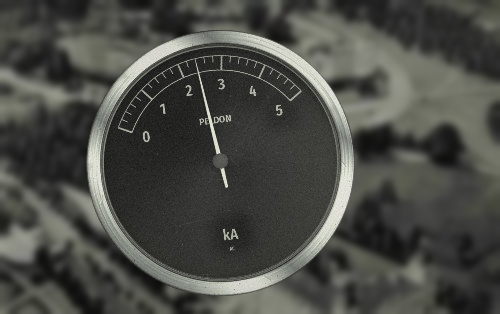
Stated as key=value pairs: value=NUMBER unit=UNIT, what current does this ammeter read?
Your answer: value=2.4 unit=kA
